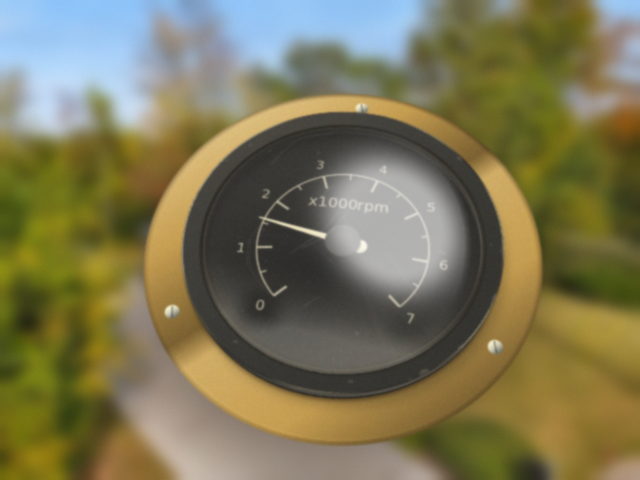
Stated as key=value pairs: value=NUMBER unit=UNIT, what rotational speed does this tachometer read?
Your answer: value=1500 unit=rpm
